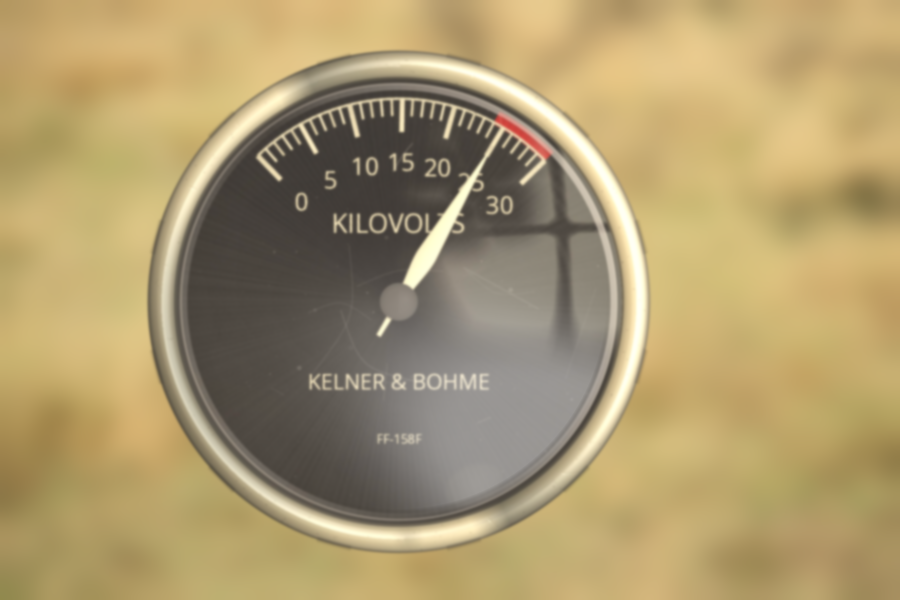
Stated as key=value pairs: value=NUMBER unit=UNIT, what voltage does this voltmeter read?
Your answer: value=25 unit=kV
